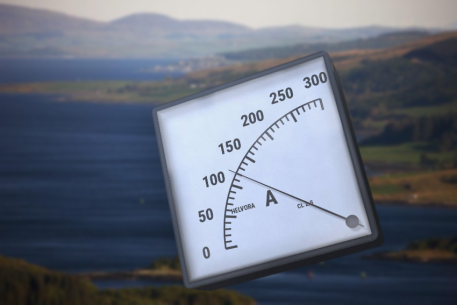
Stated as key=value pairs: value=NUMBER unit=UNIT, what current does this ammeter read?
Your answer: value=120 unit=A
